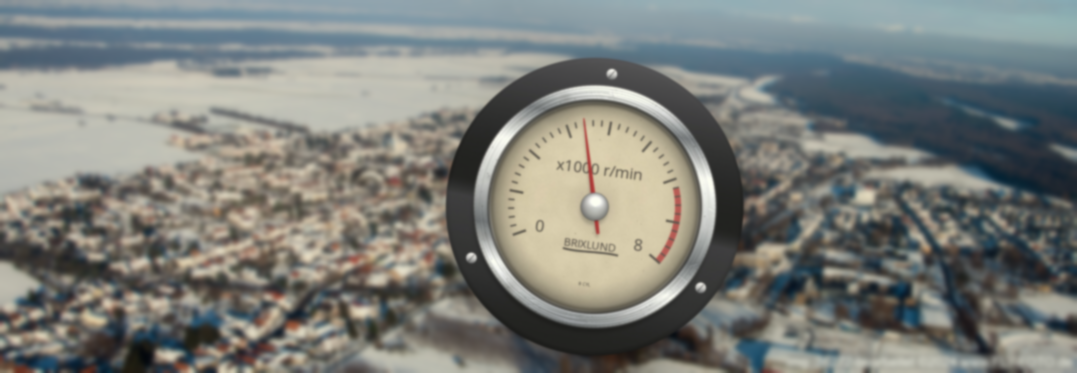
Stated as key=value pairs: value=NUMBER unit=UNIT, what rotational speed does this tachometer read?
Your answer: value=3400 unit=rpm
